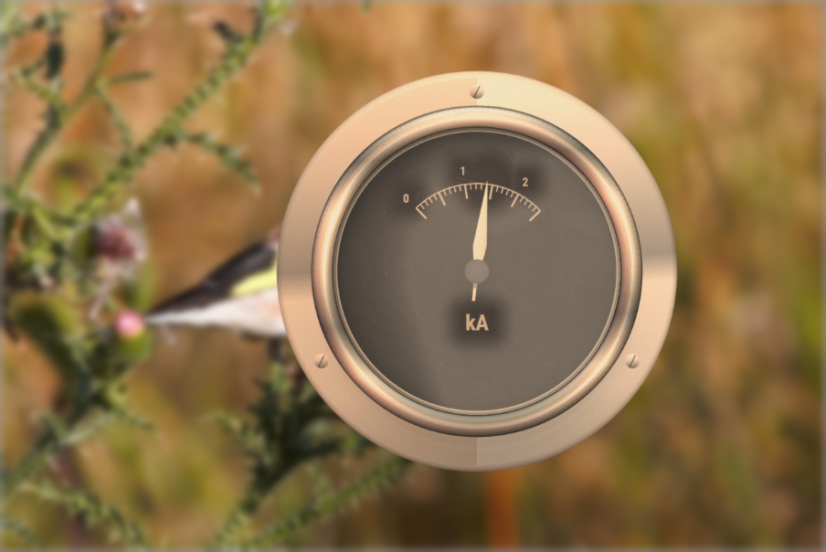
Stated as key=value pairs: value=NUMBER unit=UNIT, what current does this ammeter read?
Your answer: value=1.4 unit=kA
